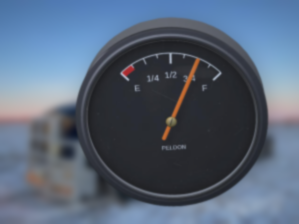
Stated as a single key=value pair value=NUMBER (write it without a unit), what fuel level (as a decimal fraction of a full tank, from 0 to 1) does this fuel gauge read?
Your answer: value=0.75
